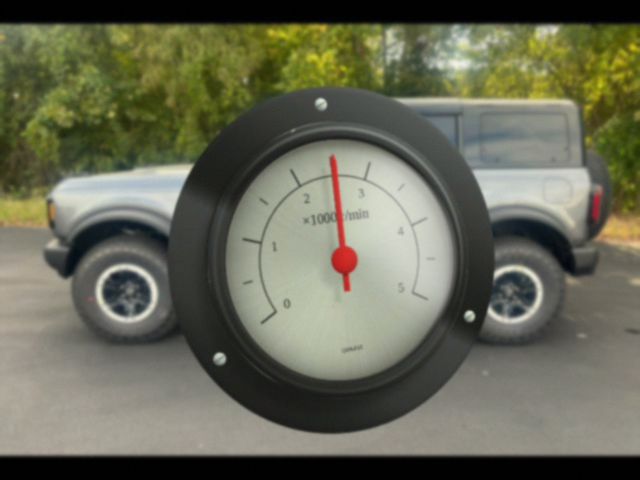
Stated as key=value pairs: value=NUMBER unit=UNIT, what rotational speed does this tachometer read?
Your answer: value=2500 unit=rpm
